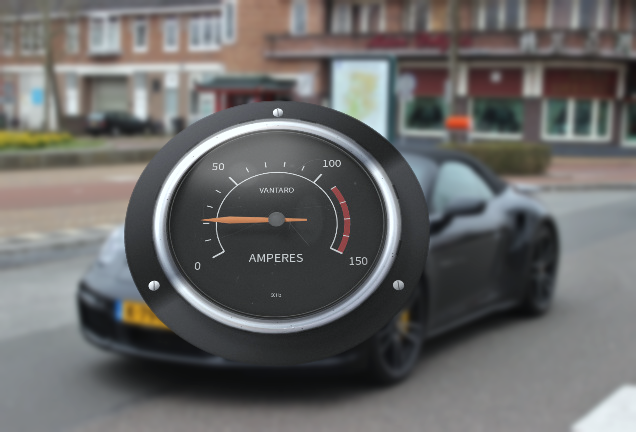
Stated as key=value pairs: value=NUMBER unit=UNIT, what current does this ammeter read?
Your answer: value=20 unit=A
